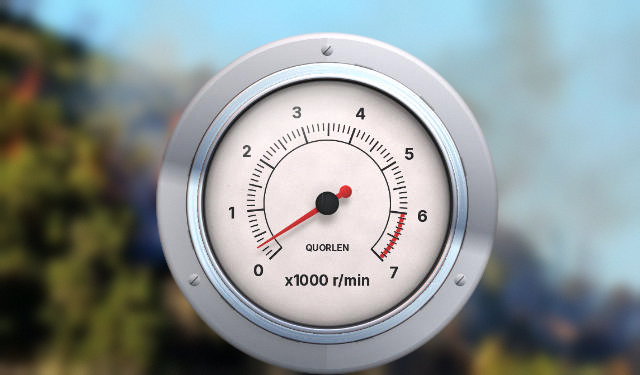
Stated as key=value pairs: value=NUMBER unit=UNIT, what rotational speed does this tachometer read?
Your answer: value=300 unit=rpm
